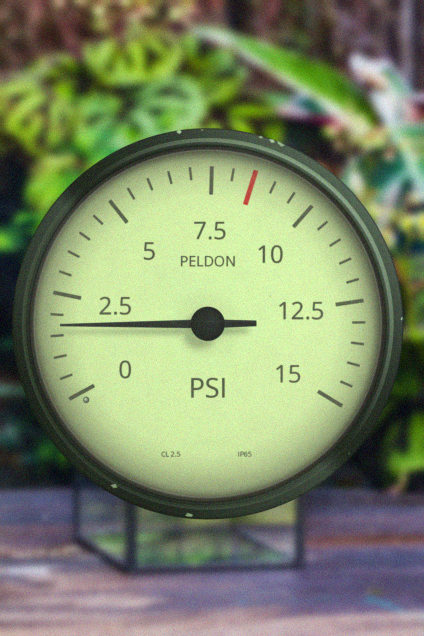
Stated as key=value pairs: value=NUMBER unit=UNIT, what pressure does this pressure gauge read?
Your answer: value=1.75 unit=psi
